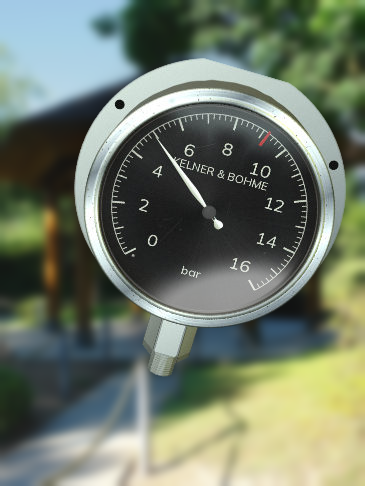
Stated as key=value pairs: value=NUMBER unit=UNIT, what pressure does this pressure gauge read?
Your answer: value=5 unit=bar
